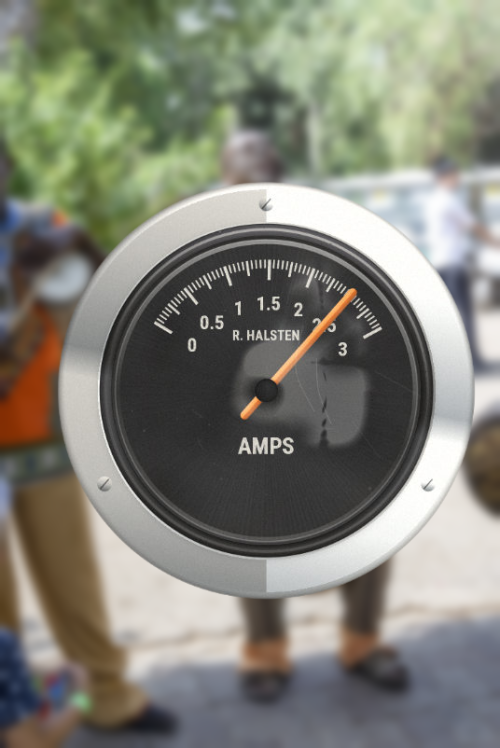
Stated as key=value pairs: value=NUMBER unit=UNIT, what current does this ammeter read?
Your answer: value=2.5 unit=A
